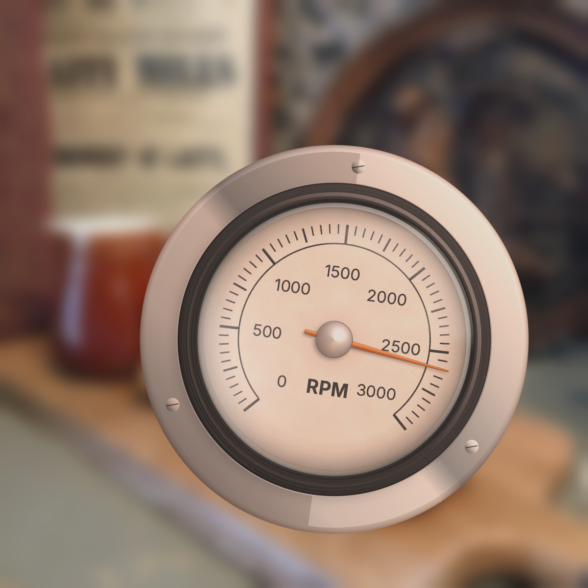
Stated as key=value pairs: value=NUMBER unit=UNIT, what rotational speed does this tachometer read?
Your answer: value=2600 unit=rpm
